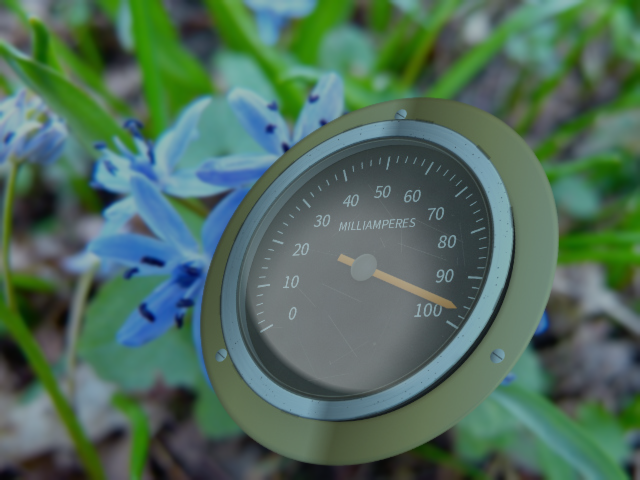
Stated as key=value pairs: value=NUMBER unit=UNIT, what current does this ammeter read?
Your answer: value=97 unit=mA
